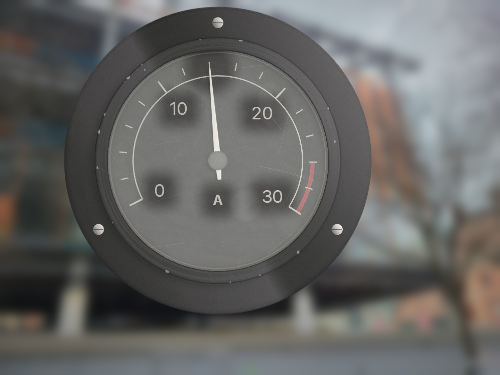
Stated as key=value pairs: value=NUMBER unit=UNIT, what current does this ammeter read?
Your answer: value=14 unit=A
